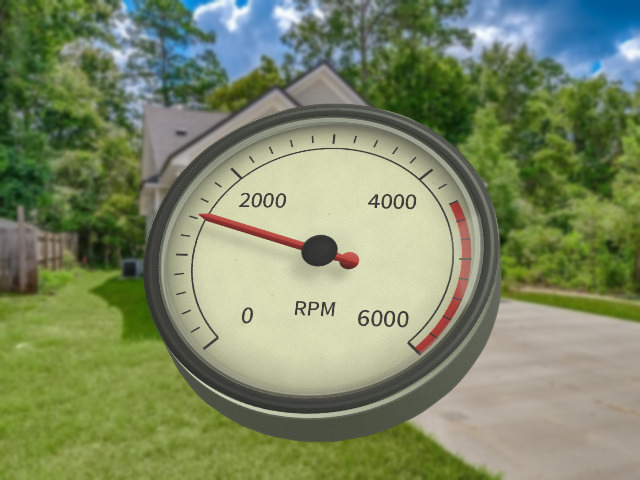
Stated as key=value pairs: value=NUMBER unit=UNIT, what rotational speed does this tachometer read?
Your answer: value=1400 unit=rpm
